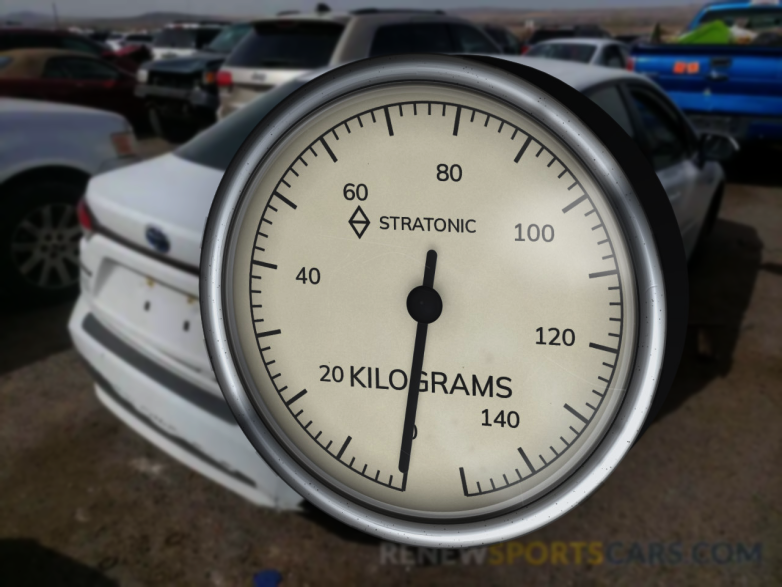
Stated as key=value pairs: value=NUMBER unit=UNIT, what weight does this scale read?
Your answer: value=0 unit=kg
